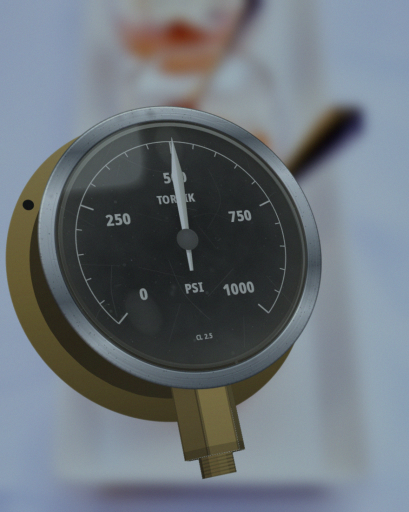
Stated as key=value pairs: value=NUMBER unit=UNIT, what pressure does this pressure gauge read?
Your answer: value=500 unit=psi
